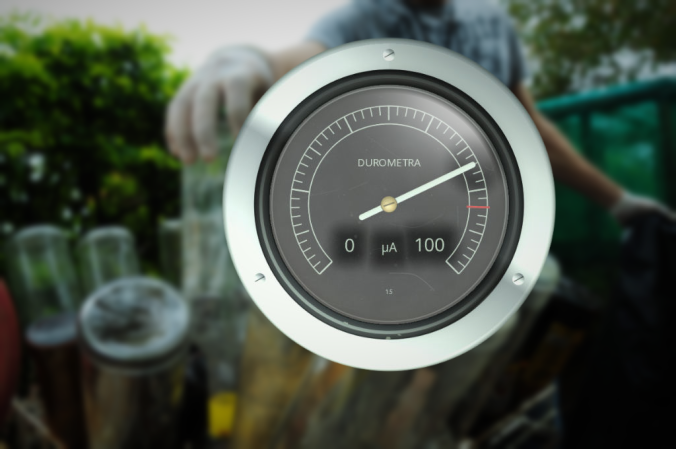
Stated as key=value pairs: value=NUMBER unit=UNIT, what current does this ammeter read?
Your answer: value=74 unit=µA
